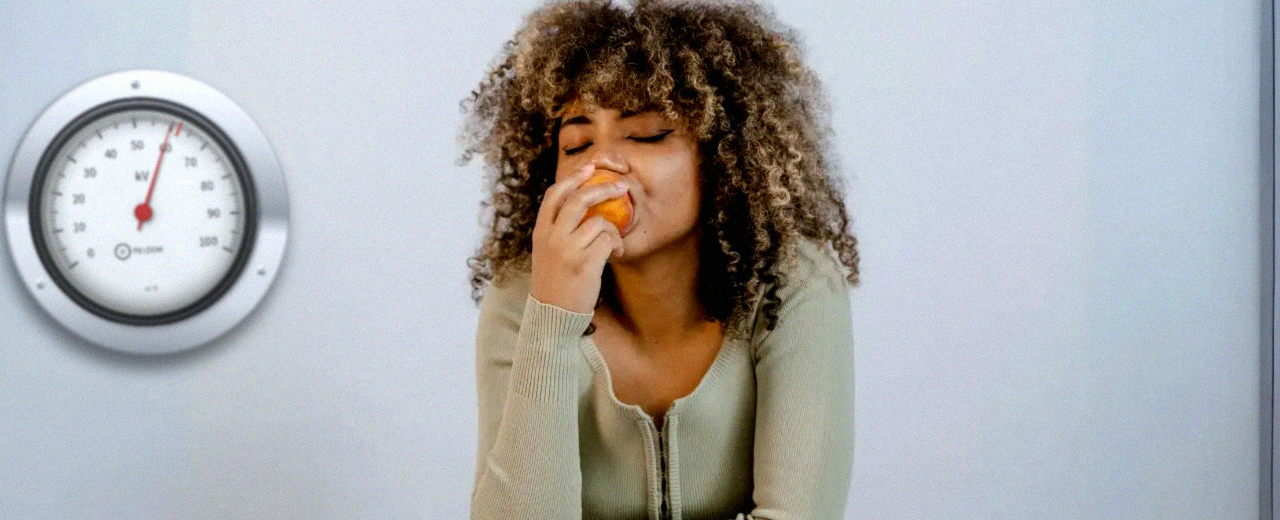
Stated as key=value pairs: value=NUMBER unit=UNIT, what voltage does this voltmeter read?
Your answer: value=60 unit=kV
